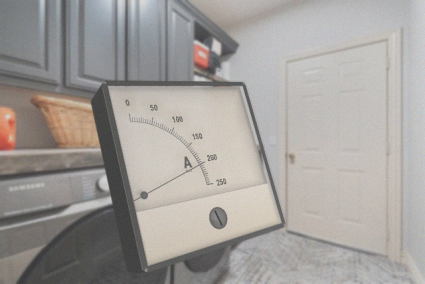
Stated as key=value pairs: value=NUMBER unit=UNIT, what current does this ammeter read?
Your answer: value=200 unit=A
